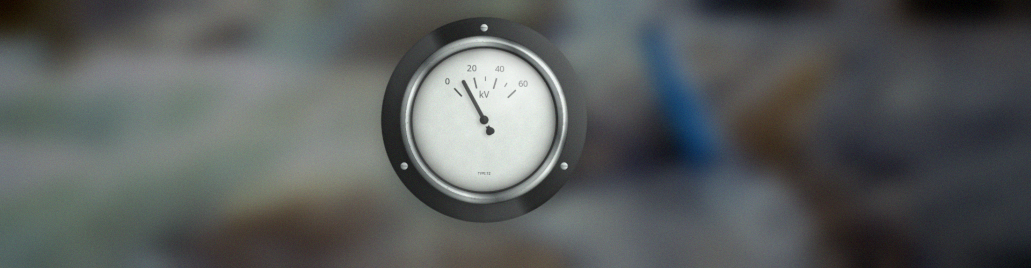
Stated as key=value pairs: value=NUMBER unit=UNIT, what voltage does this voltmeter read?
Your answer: value=10 unit=kV
